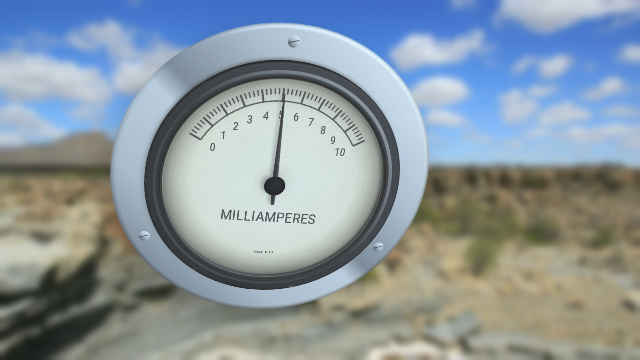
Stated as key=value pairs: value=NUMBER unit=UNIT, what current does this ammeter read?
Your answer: value=5 unit=mA
